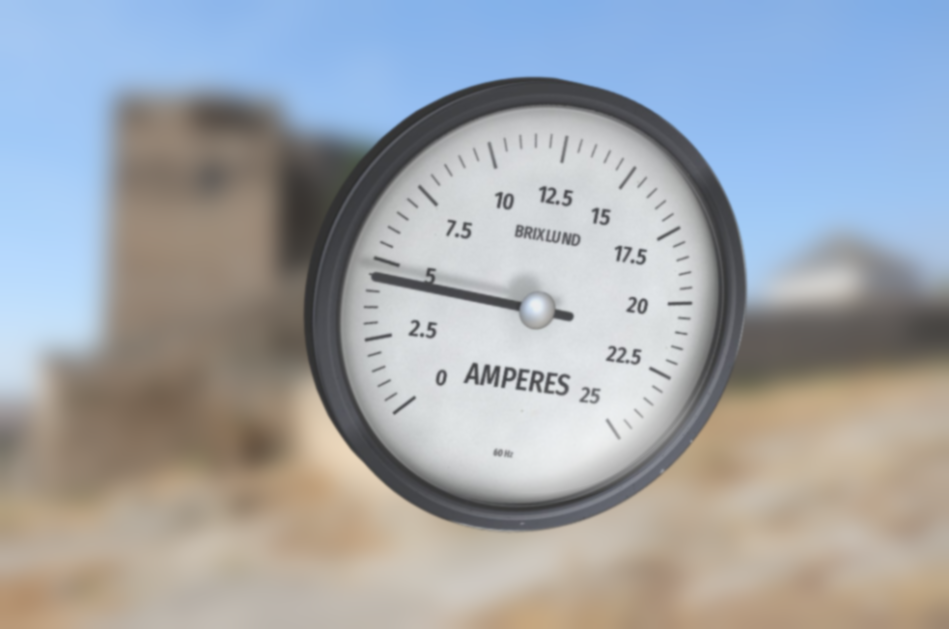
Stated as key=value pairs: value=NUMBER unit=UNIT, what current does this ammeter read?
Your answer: value=4.5 unit=A
